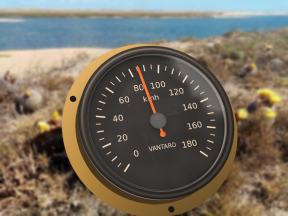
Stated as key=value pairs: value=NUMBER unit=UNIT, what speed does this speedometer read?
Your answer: value=85 unit=km/h
